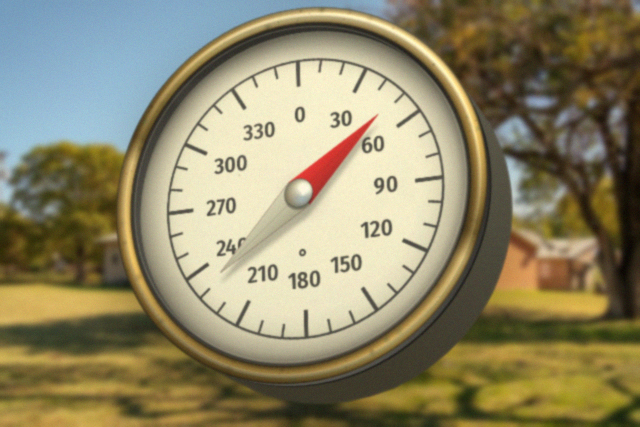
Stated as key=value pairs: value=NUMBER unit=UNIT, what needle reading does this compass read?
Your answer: value=50 unit=°
